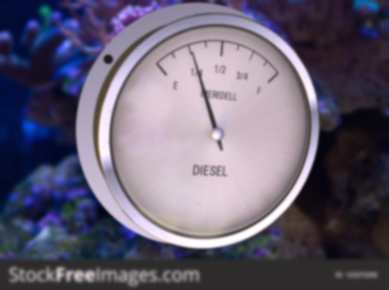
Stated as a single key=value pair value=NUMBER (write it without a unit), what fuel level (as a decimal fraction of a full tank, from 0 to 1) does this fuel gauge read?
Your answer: value=0.25
